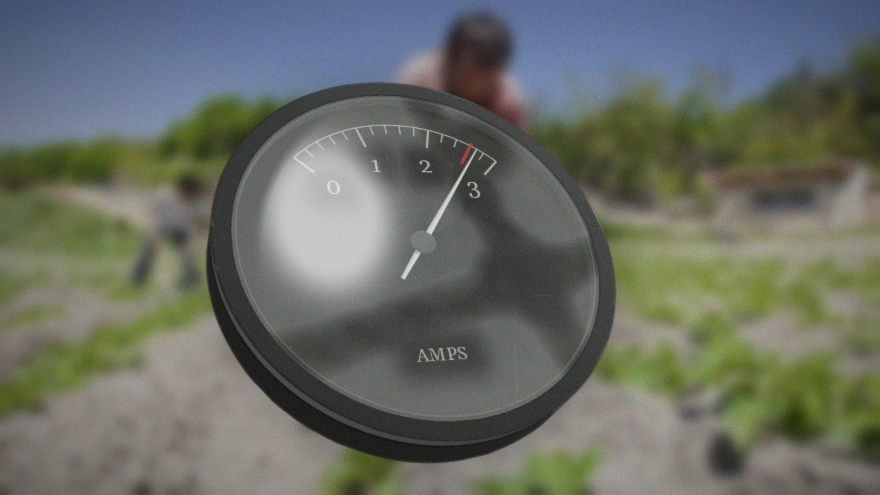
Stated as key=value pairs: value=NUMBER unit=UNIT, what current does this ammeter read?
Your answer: value=2.7 unit=A
